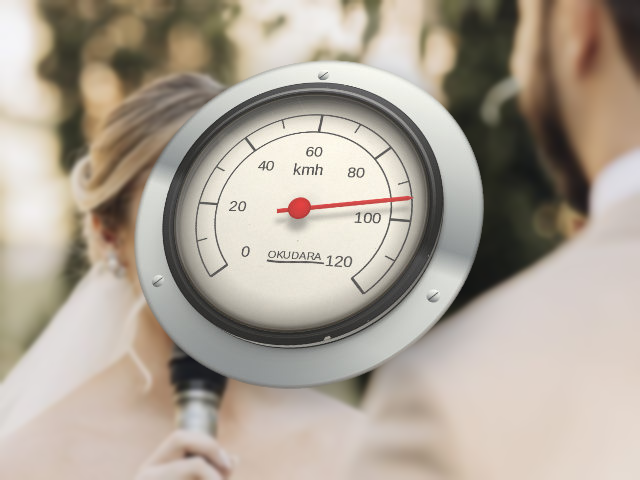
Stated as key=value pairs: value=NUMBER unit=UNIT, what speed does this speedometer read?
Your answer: value=95 unit=km/h
